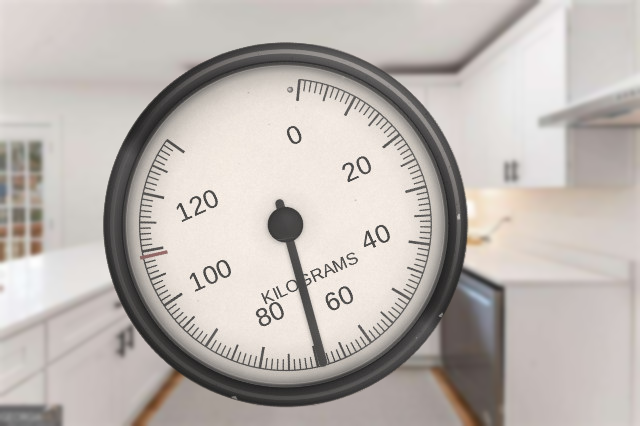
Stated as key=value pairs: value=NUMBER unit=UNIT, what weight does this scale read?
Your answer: value=69 unit=kg
